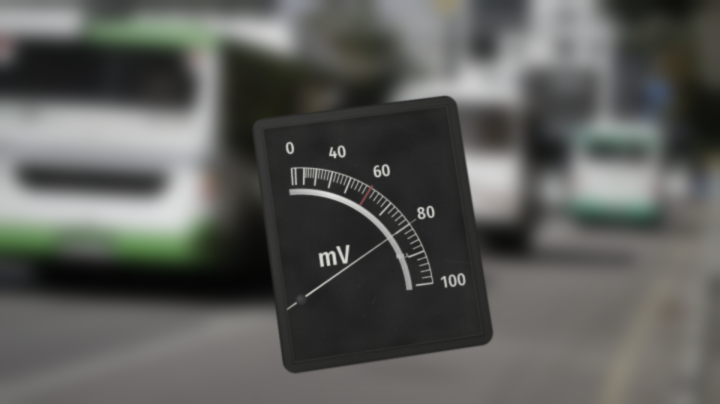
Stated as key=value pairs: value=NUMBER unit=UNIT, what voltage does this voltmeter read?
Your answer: value=80 unit=mV
